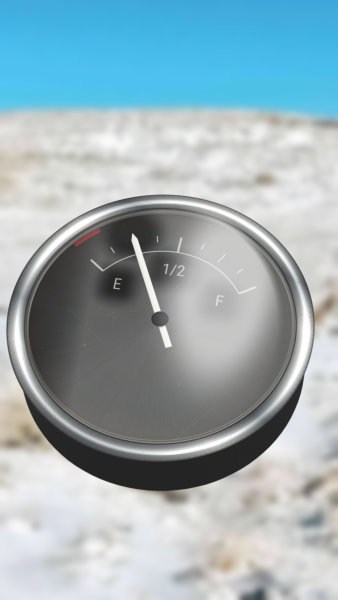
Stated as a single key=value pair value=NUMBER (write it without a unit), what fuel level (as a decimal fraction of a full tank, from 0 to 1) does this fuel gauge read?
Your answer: value=0.25
